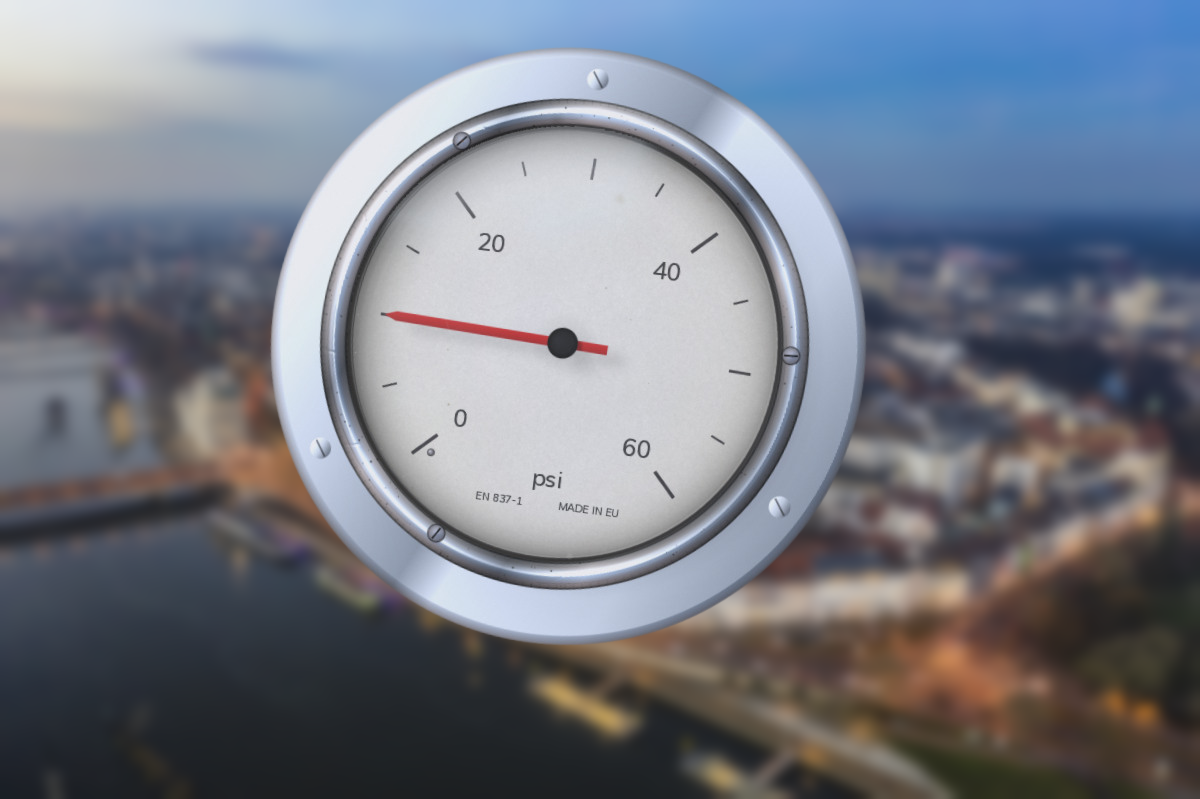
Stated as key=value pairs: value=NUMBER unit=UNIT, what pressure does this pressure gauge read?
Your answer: value=10 unit=psi
